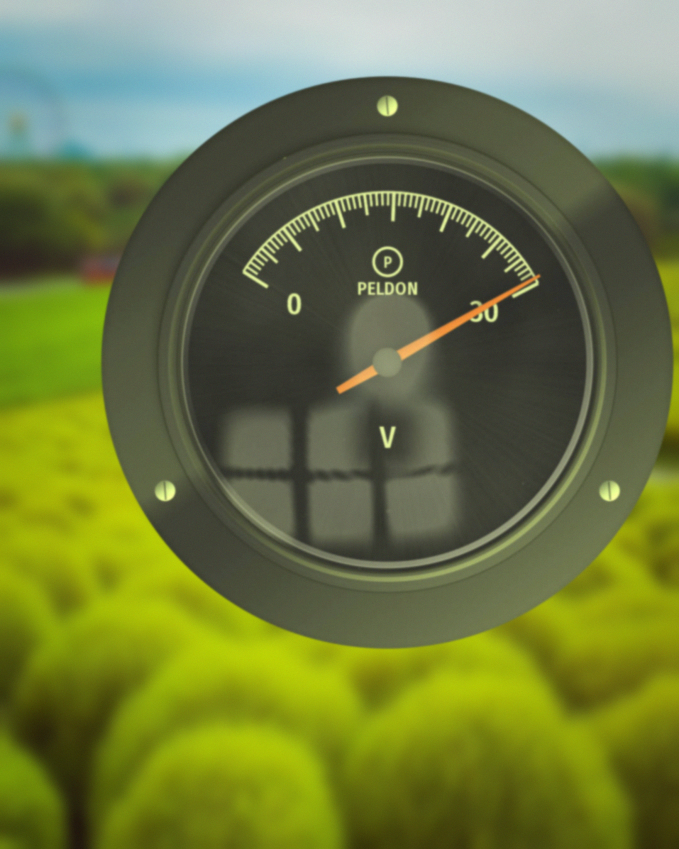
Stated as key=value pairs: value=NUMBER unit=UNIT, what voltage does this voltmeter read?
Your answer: value=29.5 unit=V
